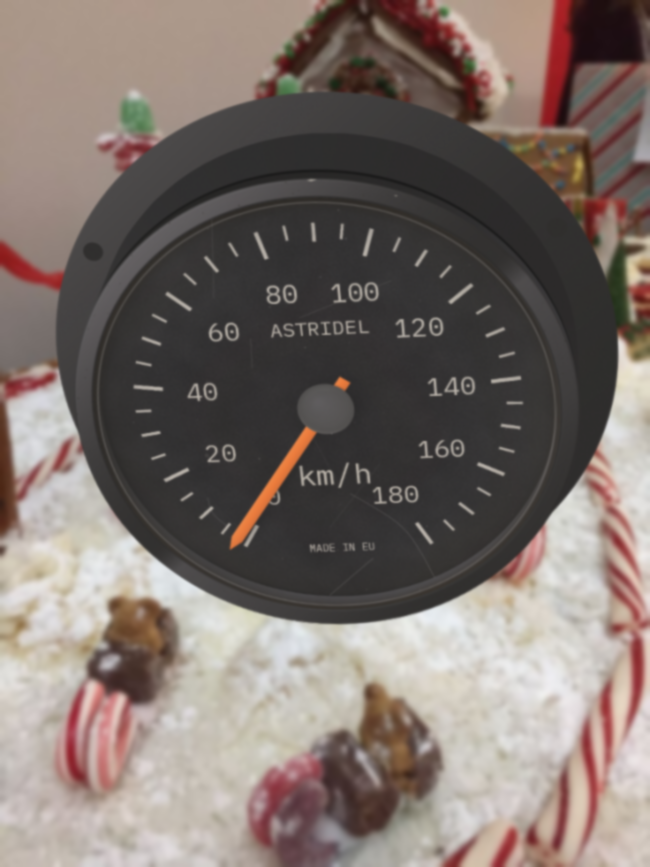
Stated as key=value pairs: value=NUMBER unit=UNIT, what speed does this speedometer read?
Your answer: value=2.5 unit=km/h
